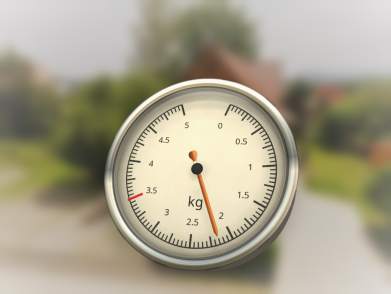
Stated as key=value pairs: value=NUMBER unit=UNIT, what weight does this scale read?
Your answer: value=2.15 unit=kg
